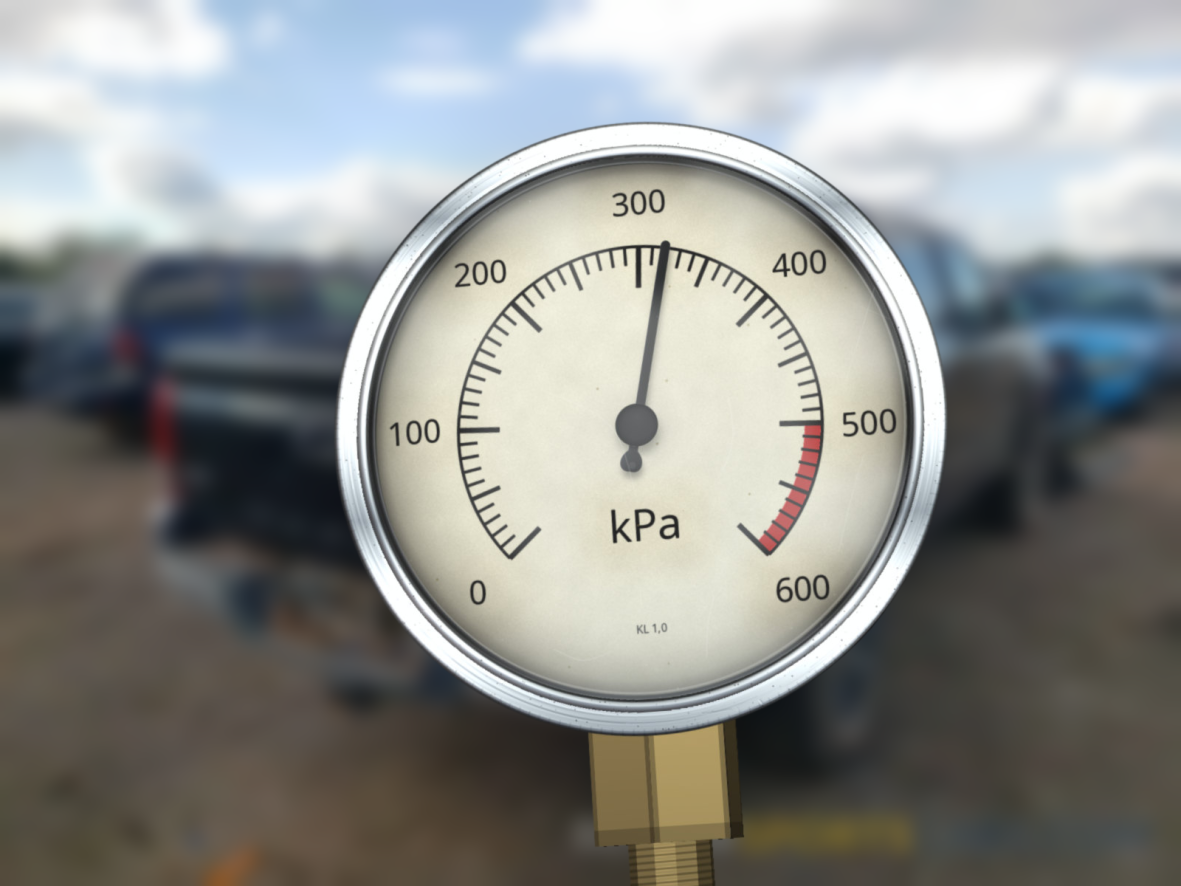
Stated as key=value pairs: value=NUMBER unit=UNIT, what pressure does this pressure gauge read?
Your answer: value=320 unit=kPa
